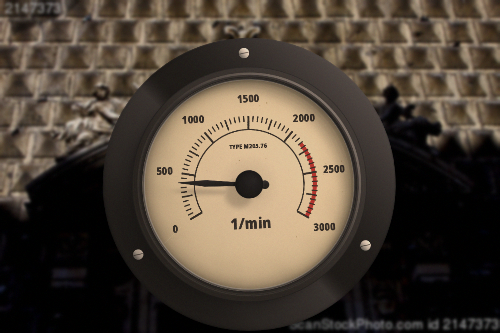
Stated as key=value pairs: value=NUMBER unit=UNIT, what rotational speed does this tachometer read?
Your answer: value=400 unit=rpm
